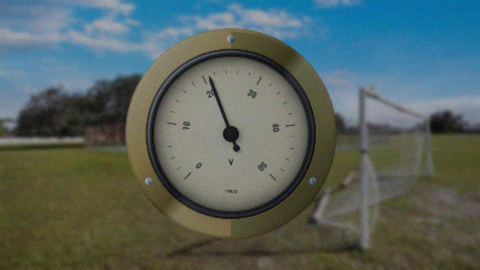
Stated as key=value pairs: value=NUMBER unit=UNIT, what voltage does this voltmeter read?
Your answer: value=21 unit=V
